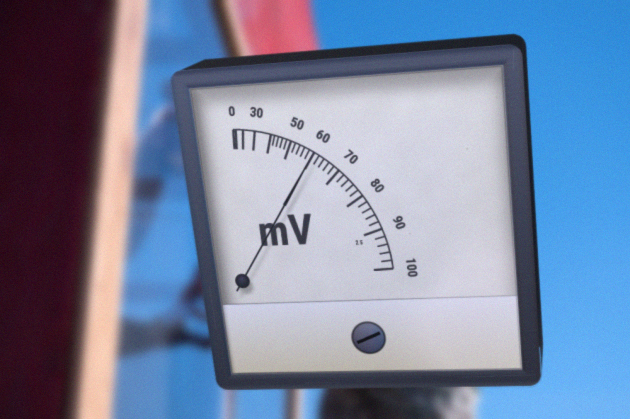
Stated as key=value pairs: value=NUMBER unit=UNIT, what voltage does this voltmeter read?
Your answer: value=60 unit=mV
